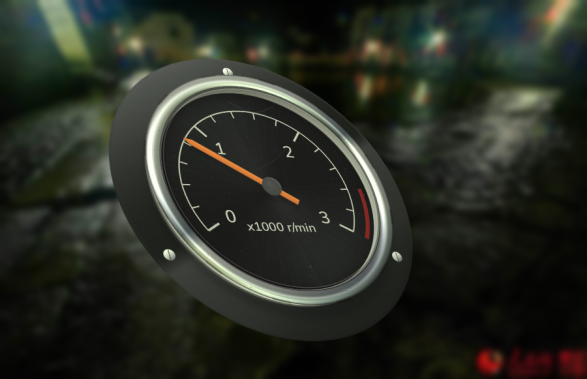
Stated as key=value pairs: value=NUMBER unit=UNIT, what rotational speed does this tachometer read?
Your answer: value=800 unit=rpm
